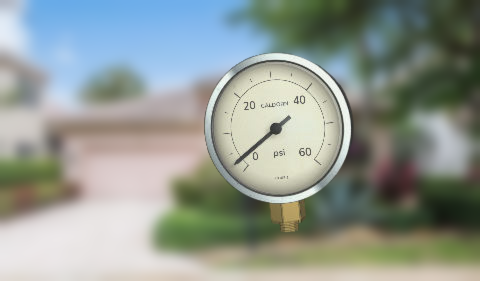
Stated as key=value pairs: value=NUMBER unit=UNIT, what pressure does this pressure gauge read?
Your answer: value=2.5 unit=psi
